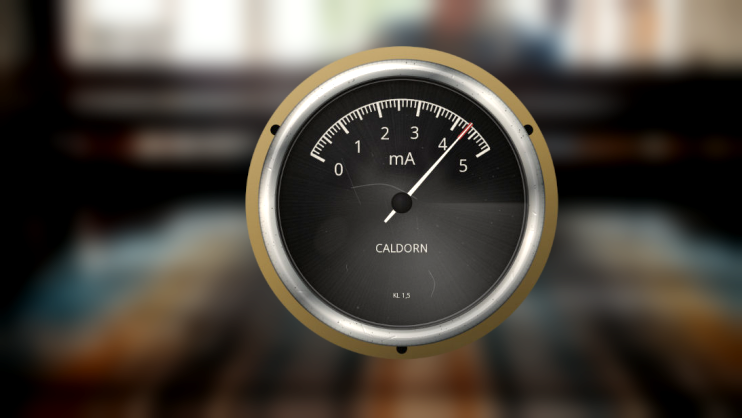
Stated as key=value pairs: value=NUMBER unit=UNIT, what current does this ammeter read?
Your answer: value=4.3 unit=mA
